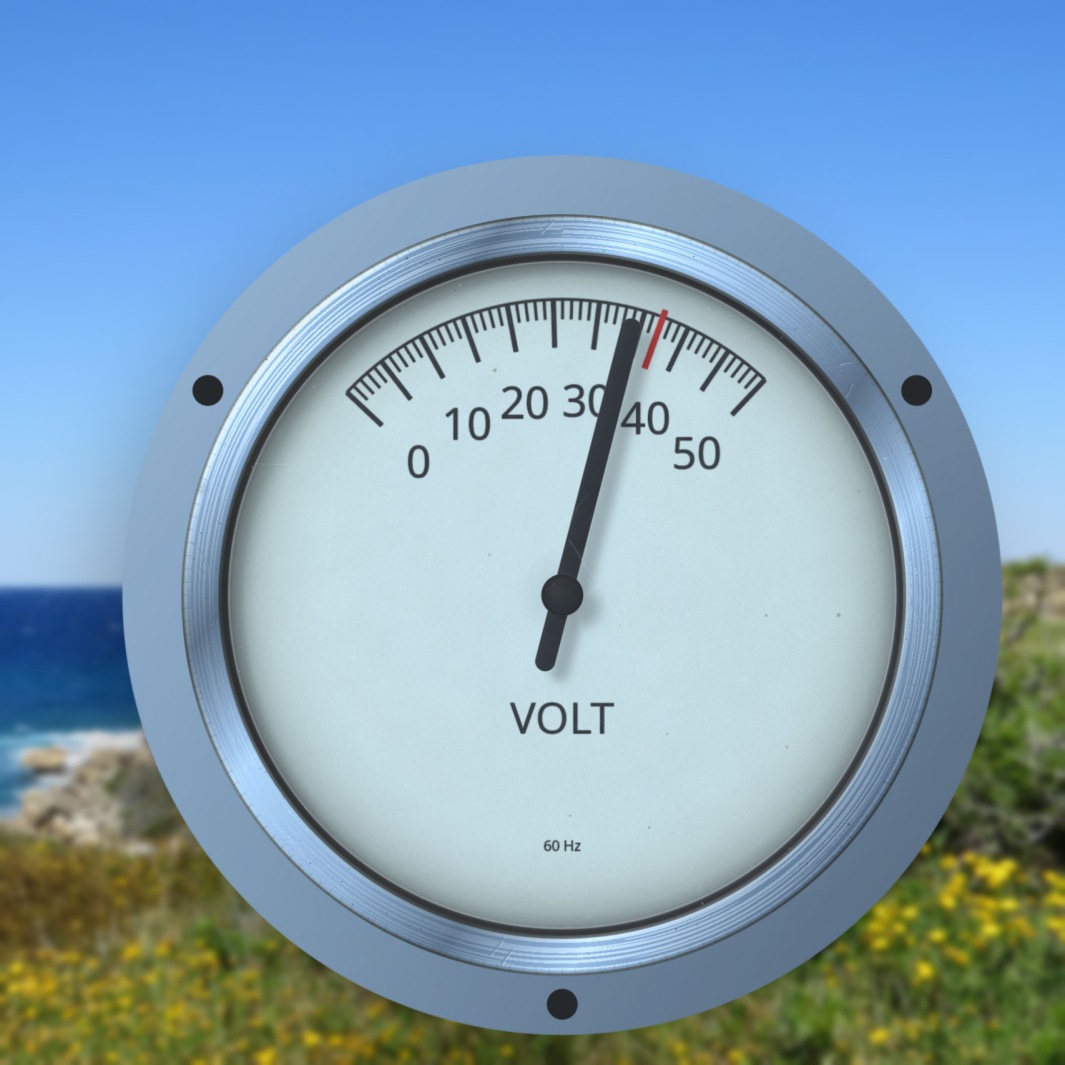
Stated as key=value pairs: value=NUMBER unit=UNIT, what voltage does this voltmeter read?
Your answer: value=34 unit=V
